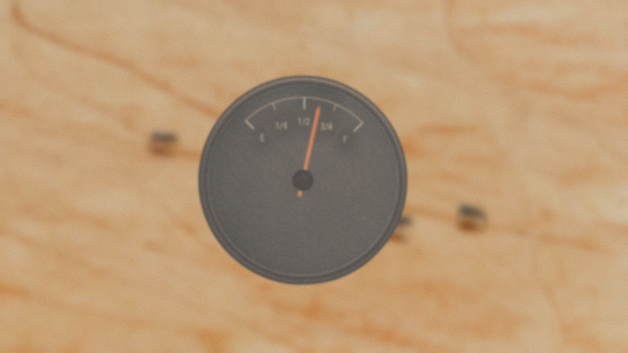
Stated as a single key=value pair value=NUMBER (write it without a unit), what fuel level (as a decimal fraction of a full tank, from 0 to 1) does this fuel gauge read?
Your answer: value=0.625
